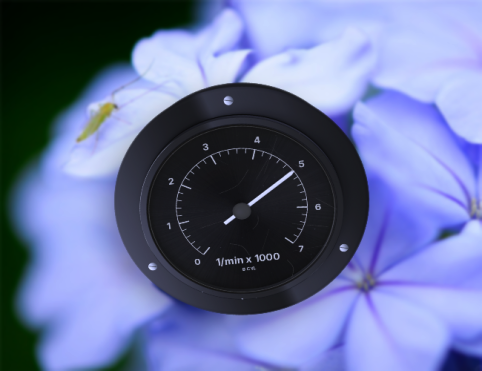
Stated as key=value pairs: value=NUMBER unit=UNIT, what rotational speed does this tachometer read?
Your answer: value=5000 unit=rpm
